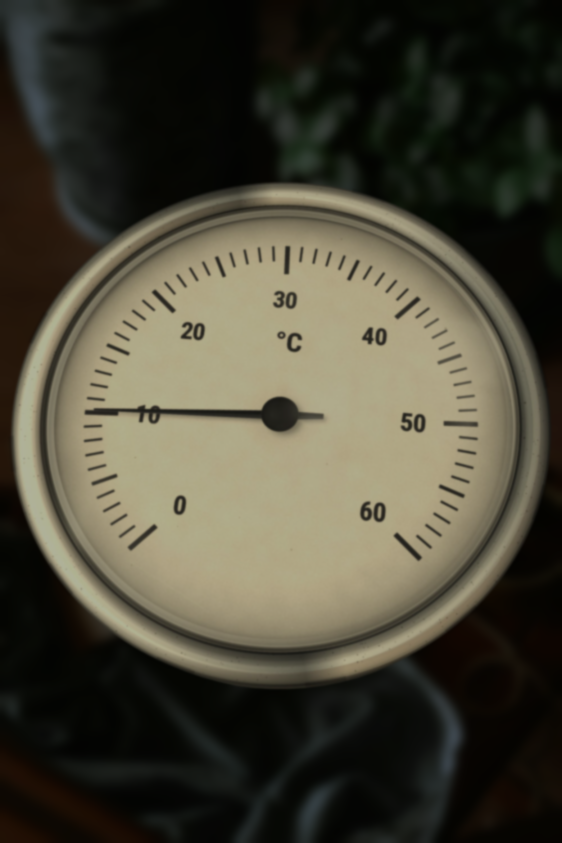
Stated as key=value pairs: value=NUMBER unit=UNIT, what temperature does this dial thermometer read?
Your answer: value=10 unit=°C
